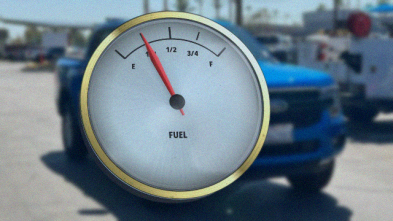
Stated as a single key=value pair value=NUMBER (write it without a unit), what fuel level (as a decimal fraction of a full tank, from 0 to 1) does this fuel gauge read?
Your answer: value=0.25
